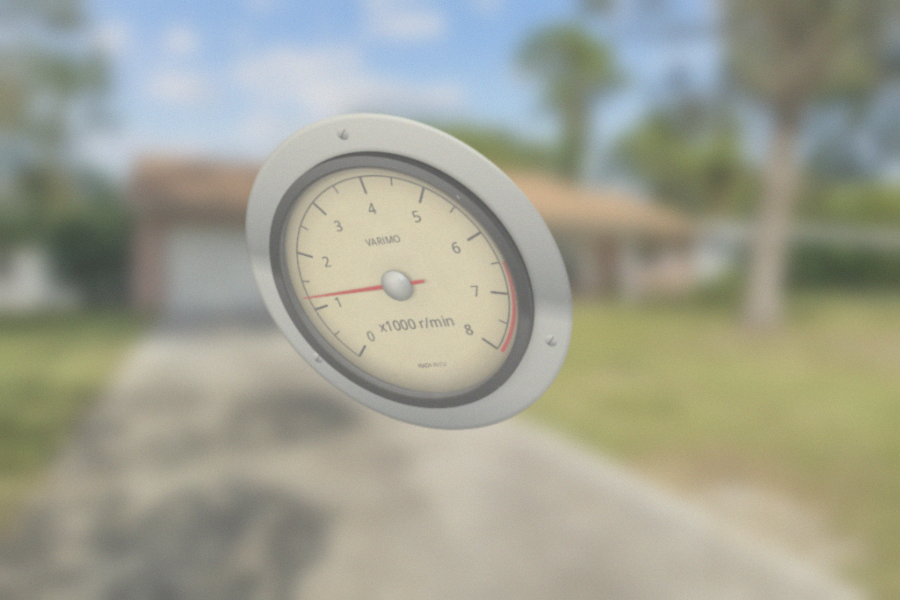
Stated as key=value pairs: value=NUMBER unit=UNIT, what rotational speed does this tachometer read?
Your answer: value=1250 unit=rpm
